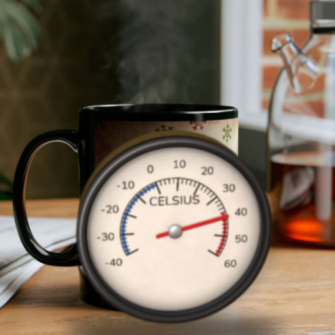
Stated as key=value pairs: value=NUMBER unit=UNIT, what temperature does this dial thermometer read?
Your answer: value=40 unit=°C
